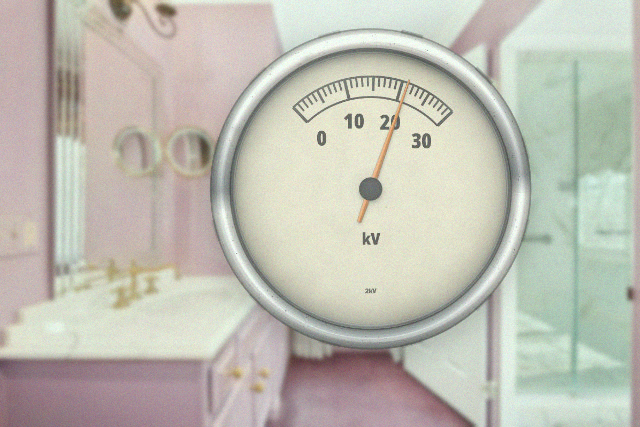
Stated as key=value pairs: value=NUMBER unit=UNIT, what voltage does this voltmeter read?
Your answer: value=21 unit=kV
